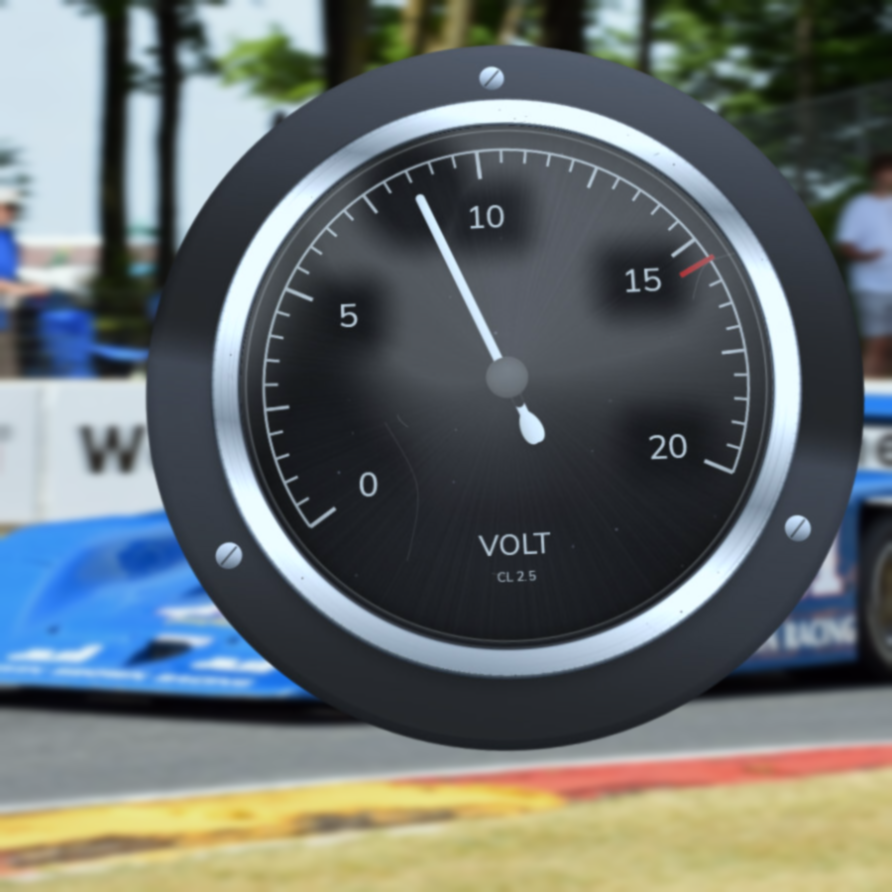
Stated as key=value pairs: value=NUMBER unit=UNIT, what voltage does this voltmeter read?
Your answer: value=8.5 unit=V
